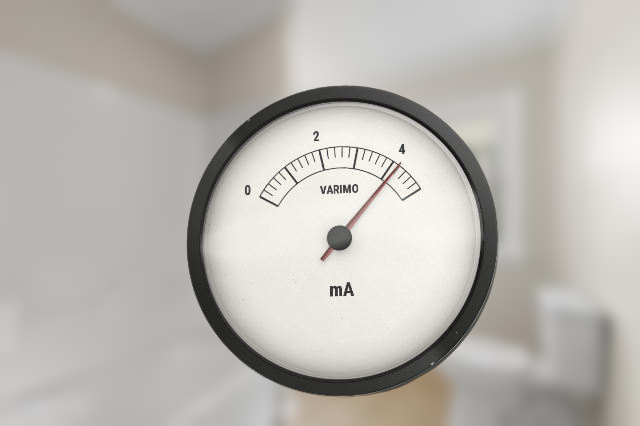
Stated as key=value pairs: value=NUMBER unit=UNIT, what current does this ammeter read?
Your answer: value=4.2 unit=mA
